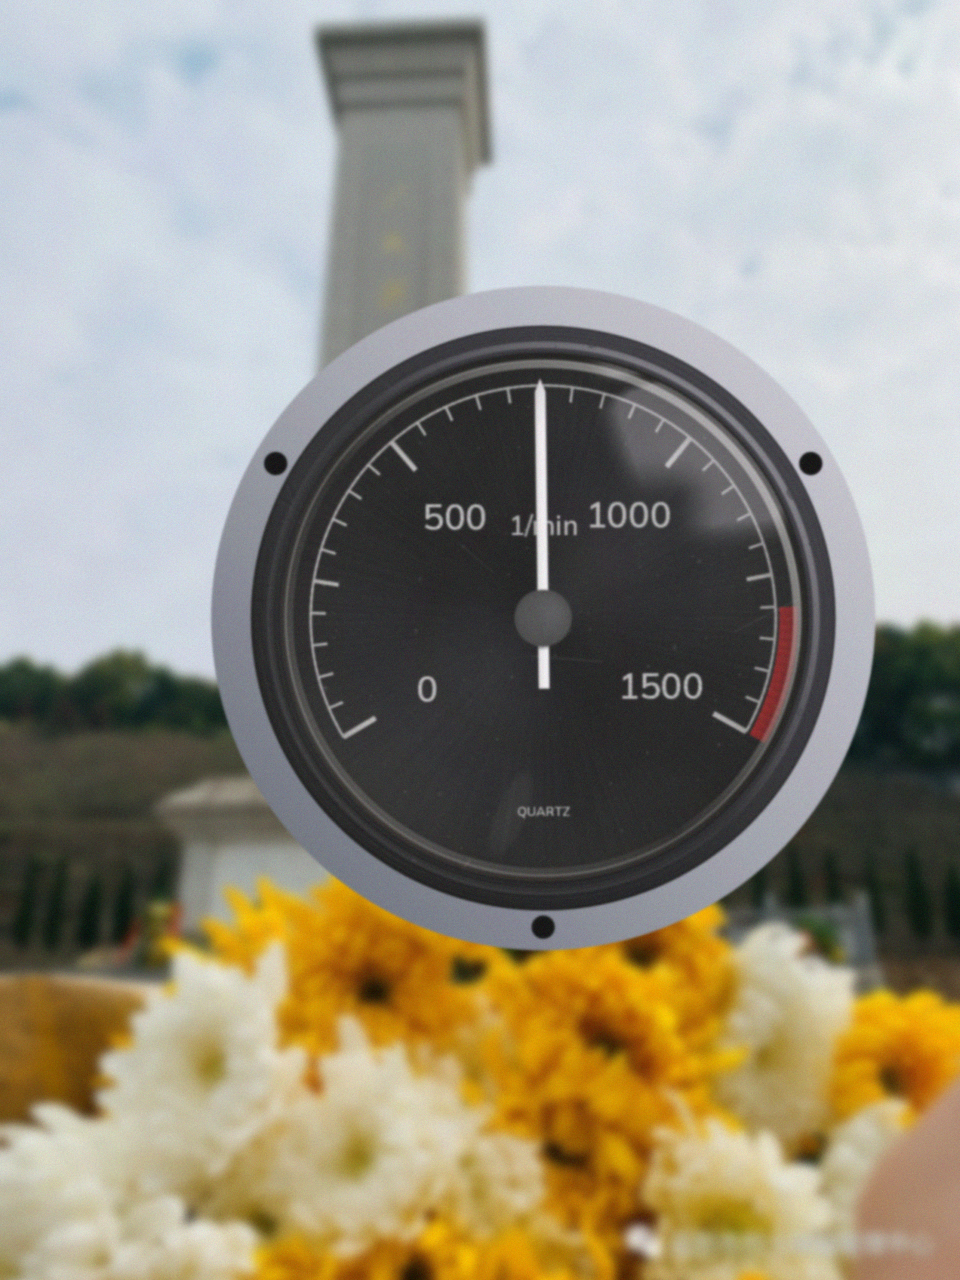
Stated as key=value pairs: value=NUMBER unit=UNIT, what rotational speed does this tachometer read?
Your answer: value=750 unit=rpm
